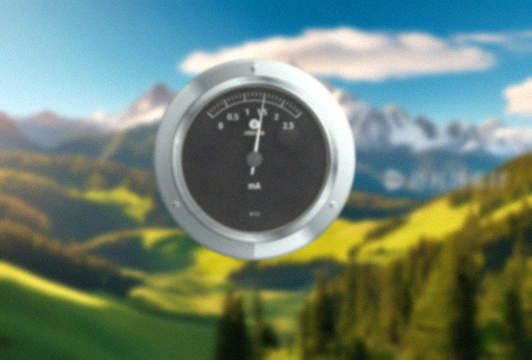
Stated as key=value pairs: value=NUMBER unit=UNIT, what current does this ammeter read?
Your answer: value=1.5 unit=mA
